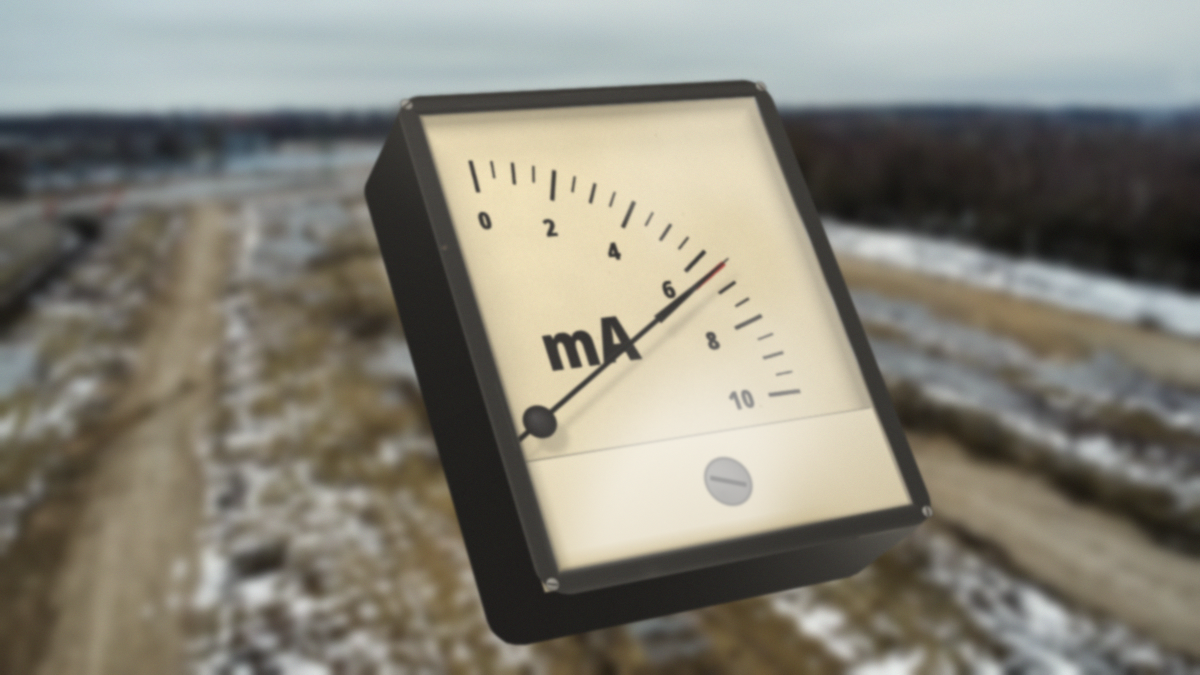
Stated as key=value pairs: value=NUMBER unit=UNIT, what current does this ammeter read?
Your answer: value=6.5 unit=mA
